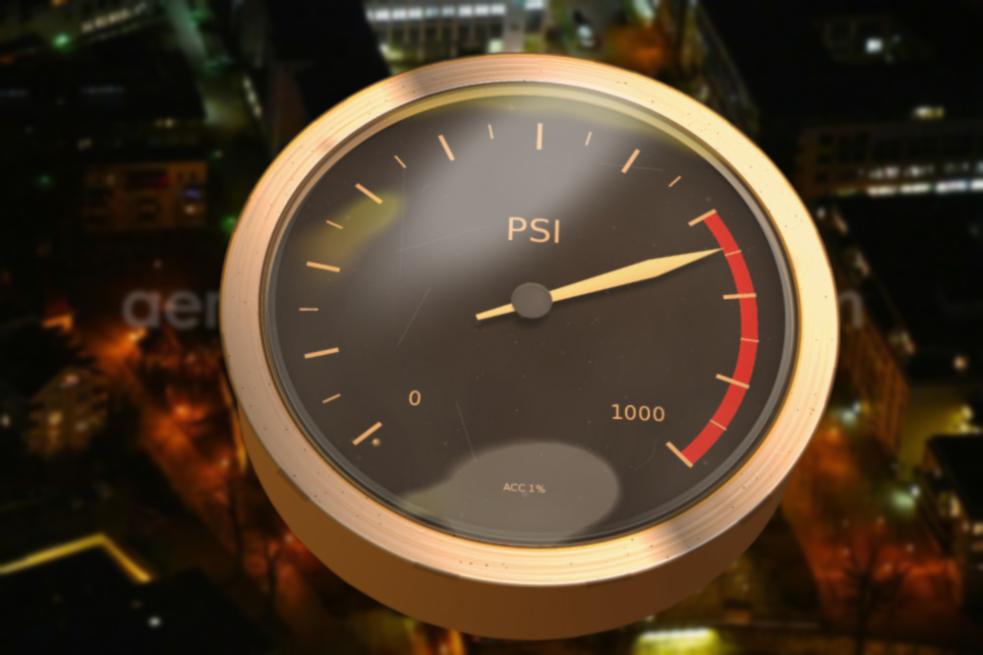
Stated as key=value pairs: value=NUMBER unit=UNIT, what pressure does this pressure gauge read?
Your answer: value=750 unit=psi
